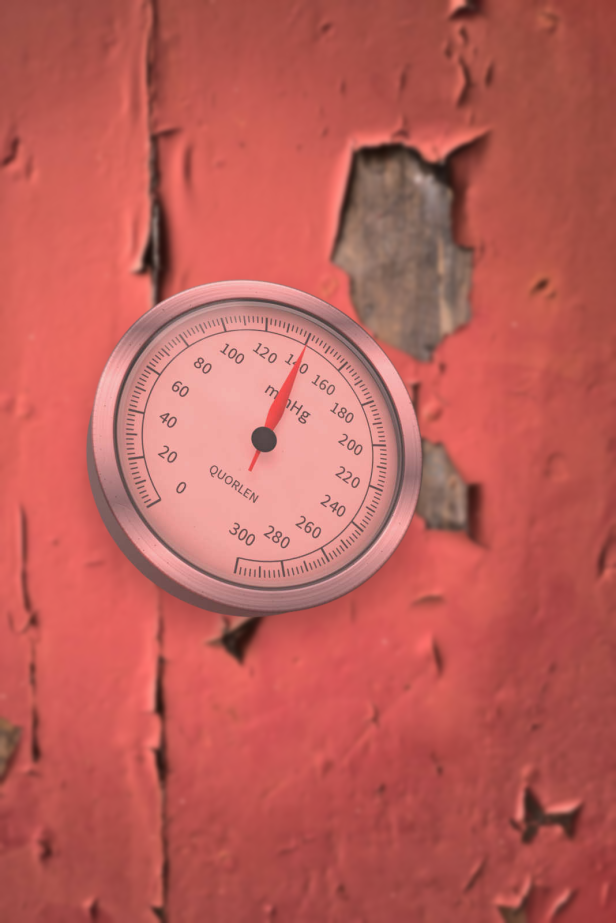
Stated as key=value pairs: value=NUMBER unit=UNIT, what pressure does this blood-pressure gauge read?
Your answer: value=140 unit=mmHg
